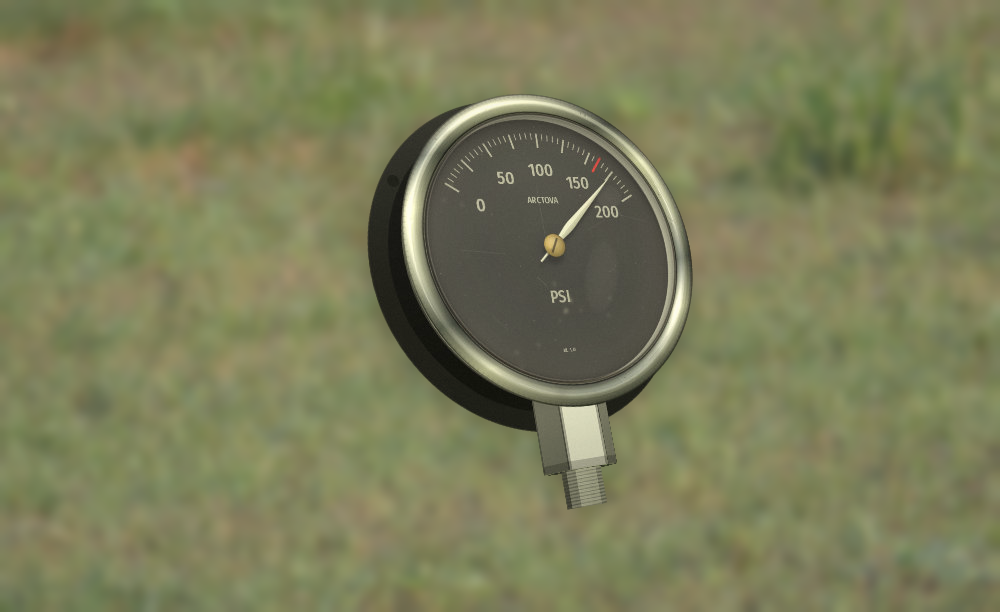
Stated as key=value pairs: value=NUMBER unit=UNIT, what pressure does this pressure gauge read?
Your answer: value=175 unit=psi
